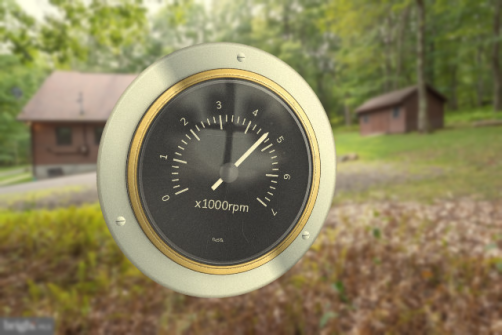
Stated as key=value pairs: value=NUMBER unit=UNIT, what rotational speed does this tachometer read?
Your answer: value=4600 unit=rpm
